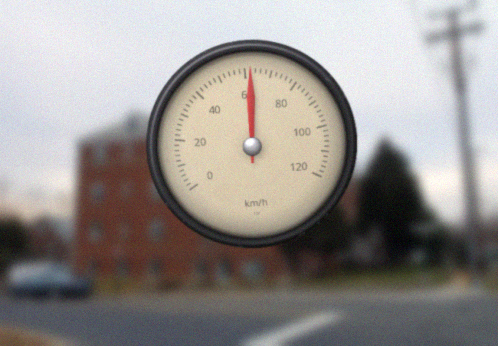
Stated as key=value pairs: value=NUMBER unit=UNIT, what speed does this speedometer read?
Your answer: value=62 unit=km/h
